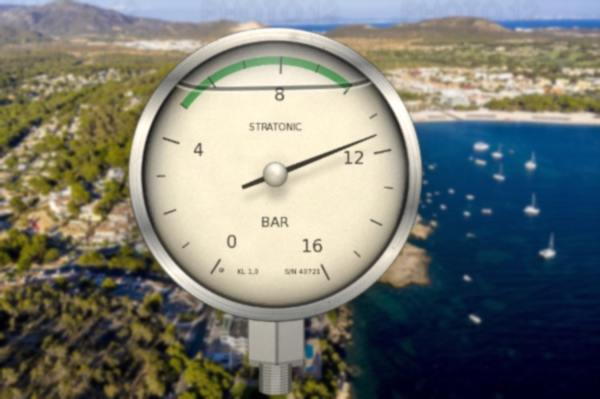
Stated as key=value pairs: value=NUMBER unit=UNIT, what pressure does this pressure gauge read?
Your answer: value=11.5 unit=bar
